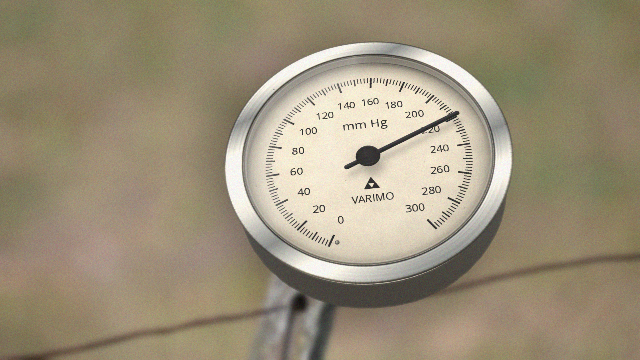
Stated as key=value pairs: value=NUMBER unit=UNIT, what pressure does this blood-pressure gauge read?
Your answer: value=220 unit=mmHg
